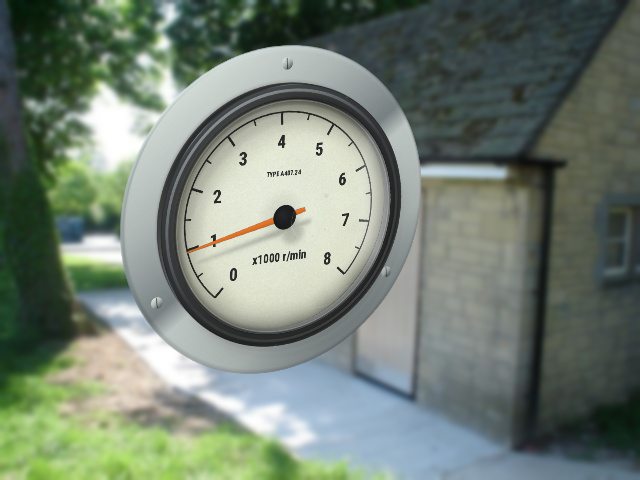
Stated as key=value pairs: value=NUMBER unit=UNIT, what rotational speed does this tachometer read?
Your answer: value=1000 unit=rpm
